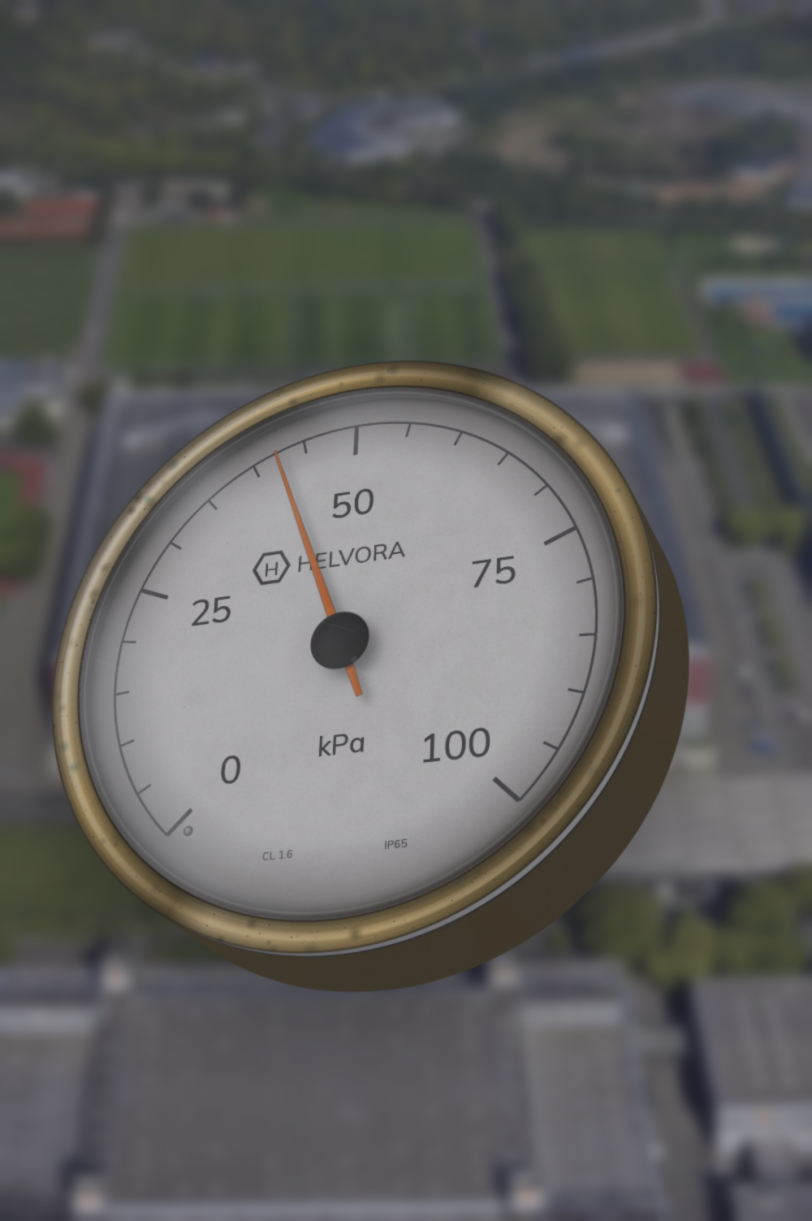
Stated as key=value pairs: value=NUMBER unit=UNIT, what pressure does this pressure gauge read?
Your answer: value=42.5 unit=kPa
